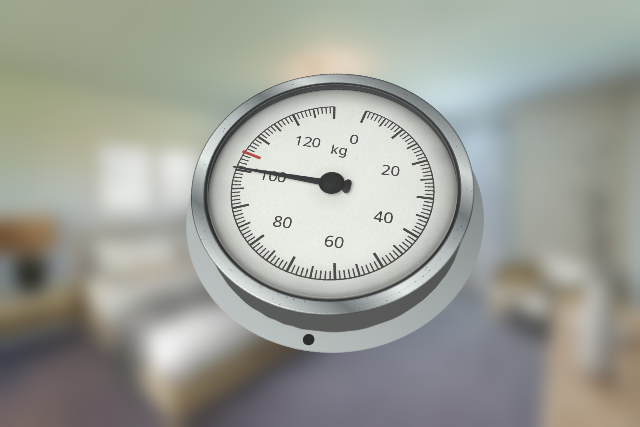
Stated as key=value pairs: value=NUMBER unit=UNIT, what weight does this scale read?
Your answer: value=100 unit=kg
